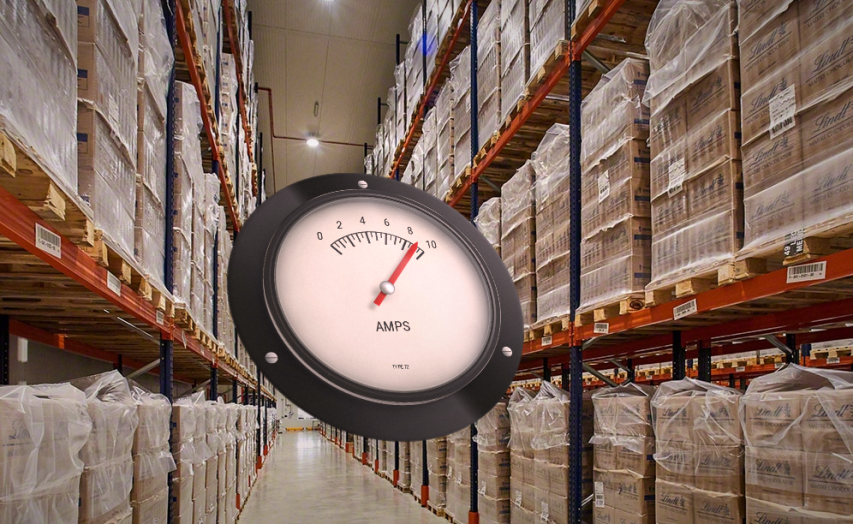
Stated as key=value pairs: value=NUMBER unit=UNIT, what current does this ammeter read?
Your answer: value=9 unit=A
